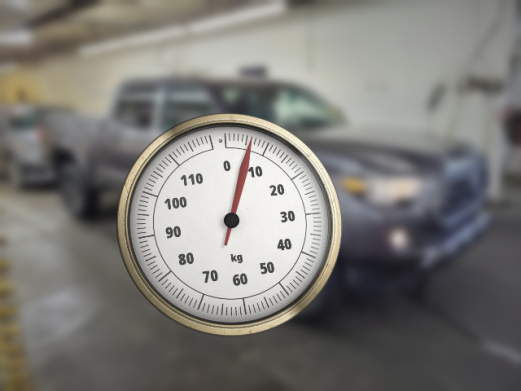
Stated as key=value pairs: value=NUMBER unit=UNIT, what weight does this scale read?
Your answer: value=6 unit=kg
